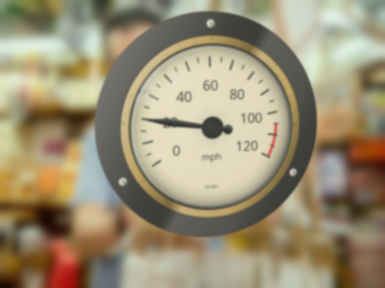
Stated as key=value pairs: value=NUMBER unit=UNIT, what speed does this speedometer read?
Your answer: value=20 unit=mph
